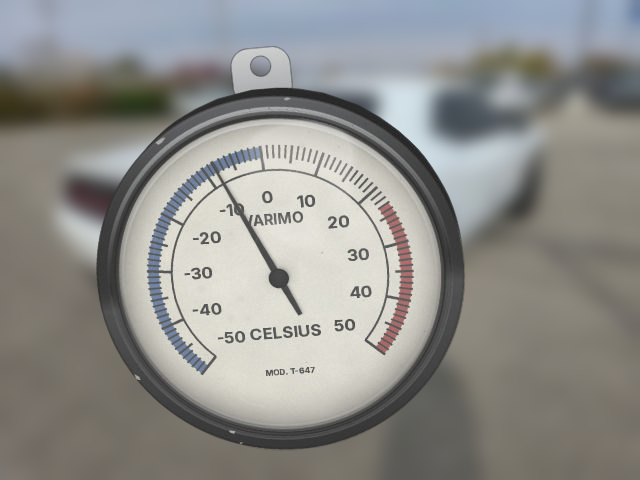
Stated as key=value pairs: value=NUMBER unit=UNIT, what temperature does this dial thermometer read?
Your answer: value=-8 unit=°C
